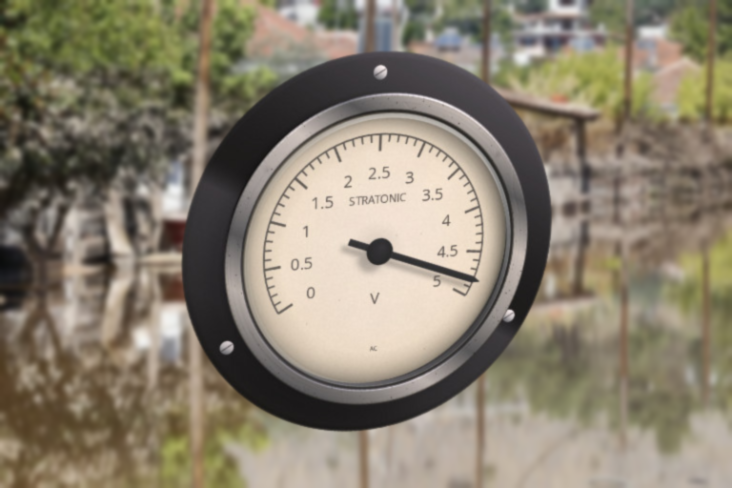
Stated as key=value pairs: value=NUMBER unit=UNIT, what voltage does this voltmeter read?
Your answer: value=4.8 unit=V
